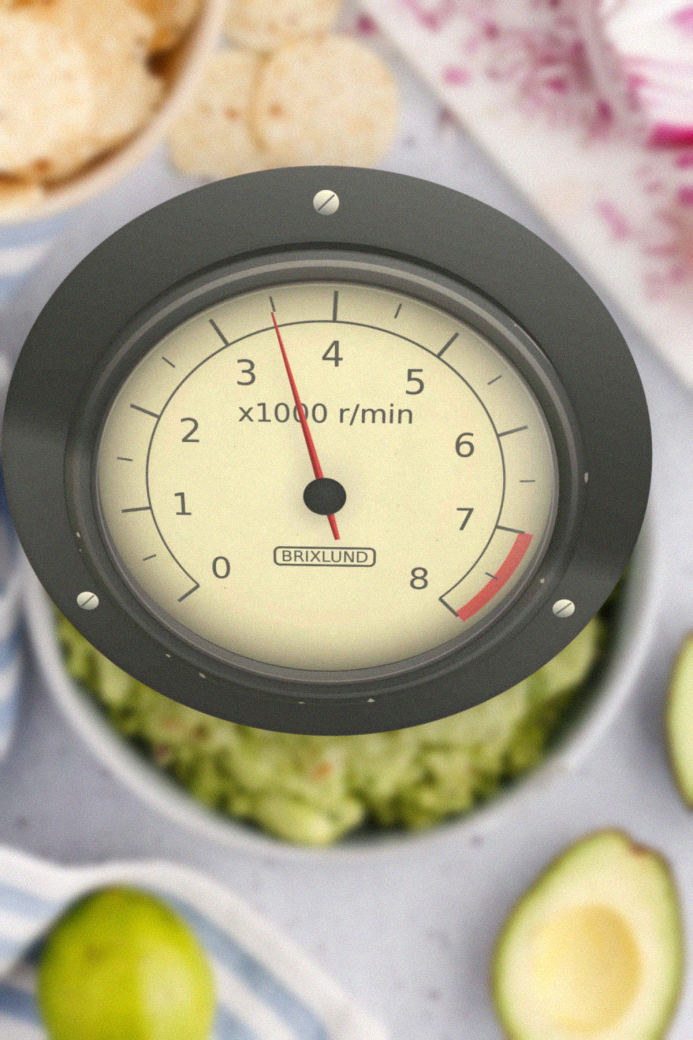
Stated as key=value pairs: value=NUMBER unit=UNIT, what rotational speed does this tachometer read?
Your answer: value=3500 unit=rpm
